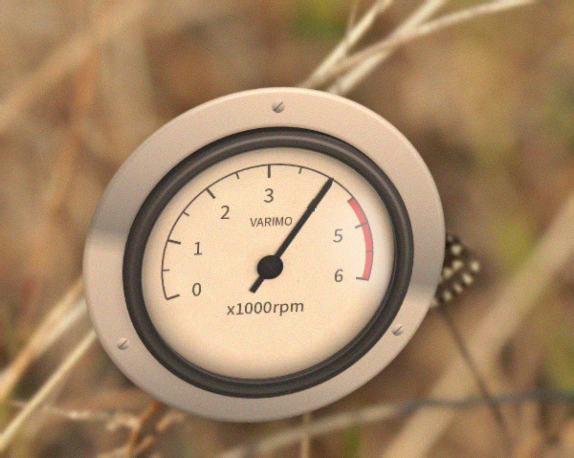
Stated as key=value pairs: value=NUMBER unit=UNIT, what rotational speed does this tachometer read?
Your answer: value=4000 unit=rpm
